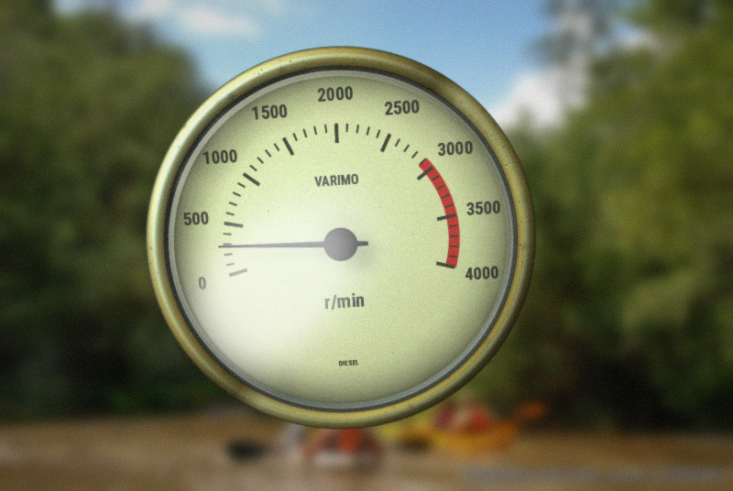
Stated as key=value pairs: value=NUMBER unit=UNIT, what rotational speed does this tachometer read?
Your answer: value=300 unit=rpm
